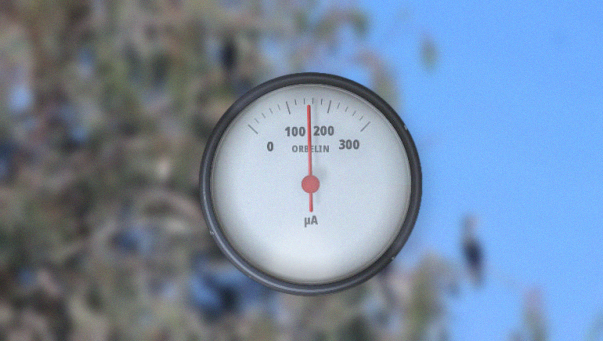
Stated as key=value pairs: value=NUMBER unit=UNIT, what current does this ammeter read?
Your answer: value=150 unit=µA
